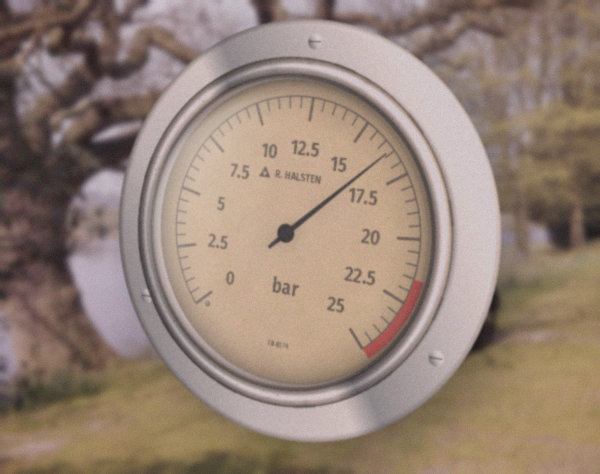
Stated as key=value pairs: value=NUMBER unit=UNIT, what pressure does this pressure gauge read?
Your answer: value=16.5 unit=bar
